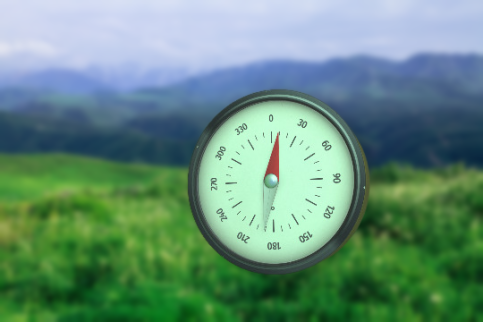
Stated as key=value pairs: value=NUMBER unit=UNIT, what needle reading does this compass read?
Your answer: value=10 unit=°
